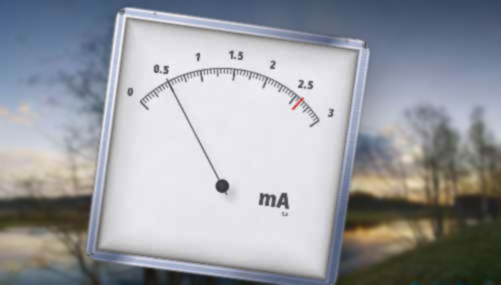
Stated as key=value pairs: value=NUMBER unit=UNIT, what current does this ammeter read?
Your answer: value=0.5 unit=mA
